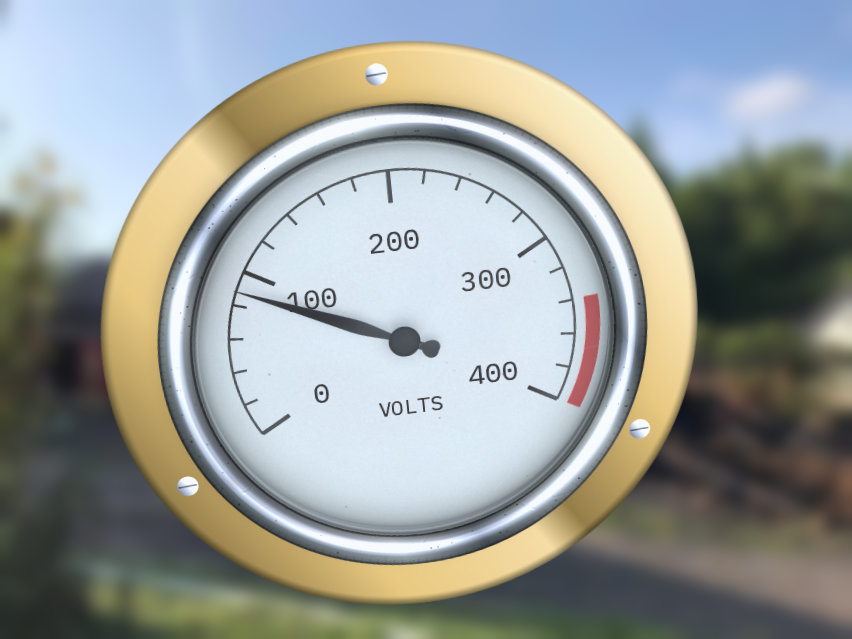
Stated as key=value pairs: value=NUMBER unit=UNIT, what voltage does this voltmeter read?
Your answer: value=90 unit=V
